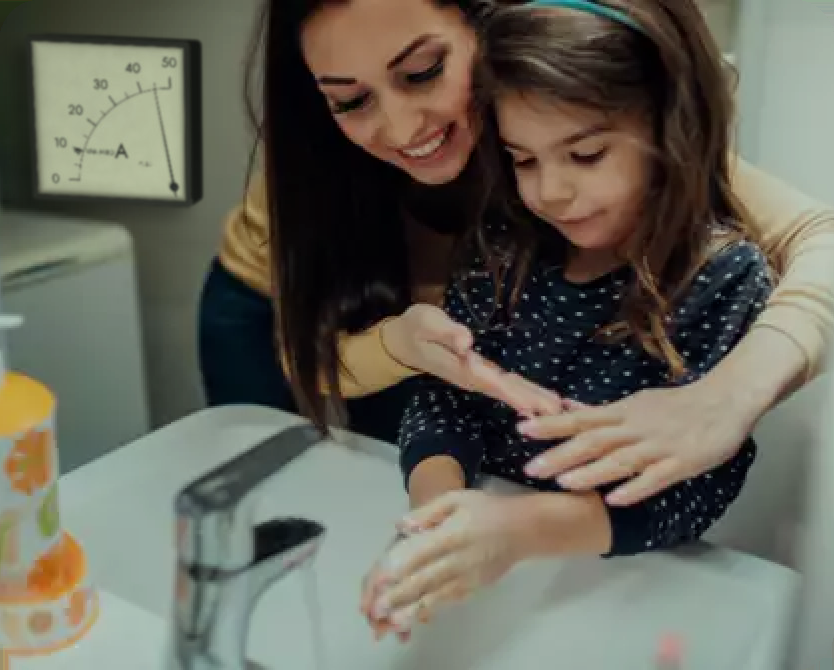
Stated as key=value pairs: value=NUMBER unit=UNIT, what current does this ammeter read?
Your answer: value=45 unit=A
